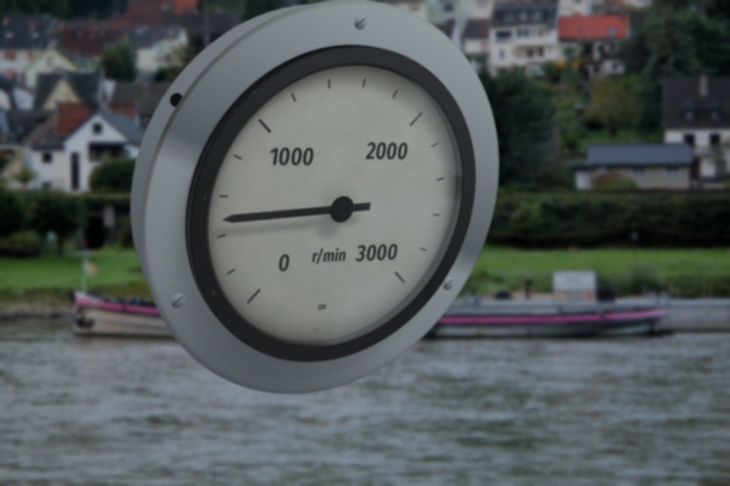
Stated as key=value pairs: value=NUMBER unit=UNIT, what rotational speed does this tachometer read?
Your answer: value=500 unit=rpm
